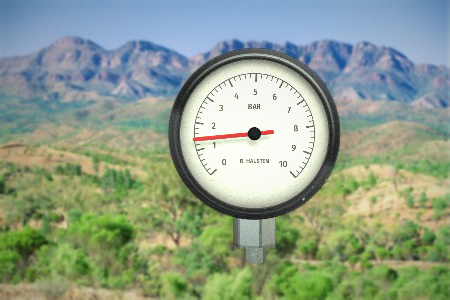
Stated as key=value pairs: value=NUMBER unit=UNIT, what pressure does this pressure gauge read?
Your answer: value=1.4 unit=bar
